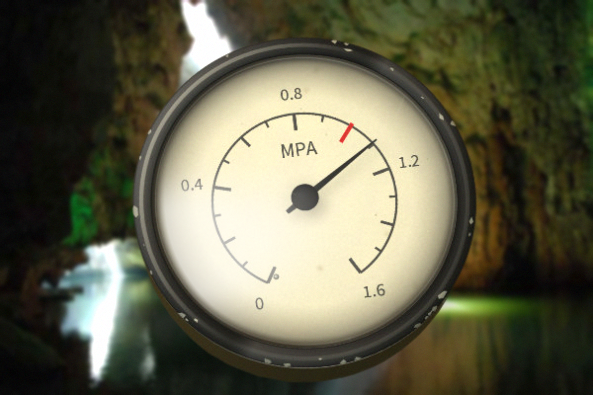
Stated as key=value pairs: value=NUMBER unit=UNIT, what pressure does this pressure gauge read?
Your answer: value=1.1 unit=MPa
